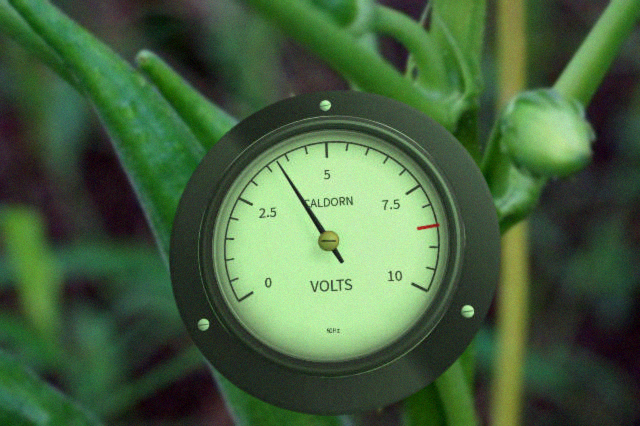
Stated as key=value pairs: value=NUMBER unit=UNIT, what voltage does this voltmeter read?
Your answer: value=3.75 unit=V
